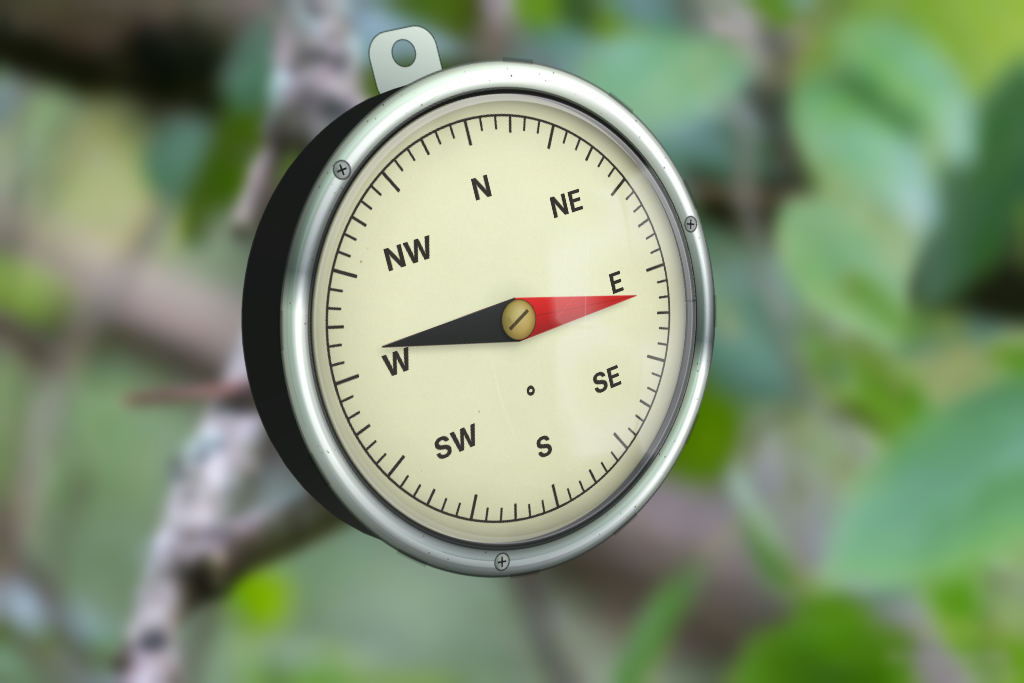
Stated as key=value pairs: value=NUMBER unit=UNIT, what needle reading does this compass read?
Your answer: value=97.5 unit=°
